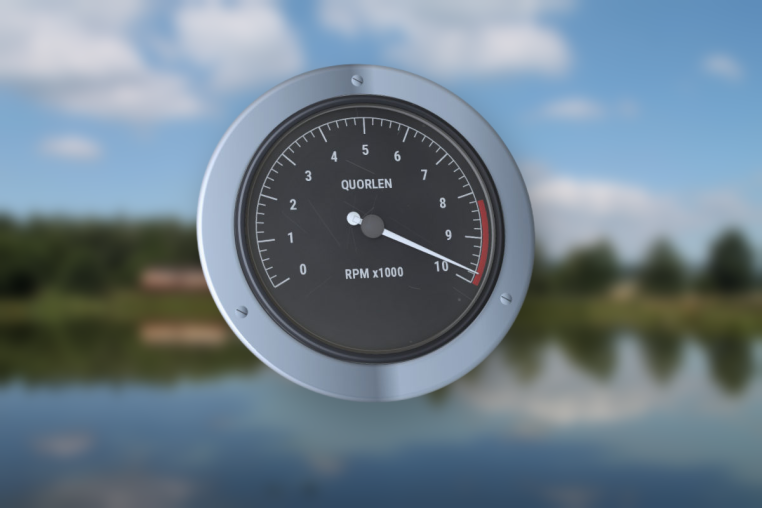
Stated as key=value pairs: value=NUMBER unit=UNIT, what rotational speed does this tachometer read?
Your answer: value=9800 unit=rpm
